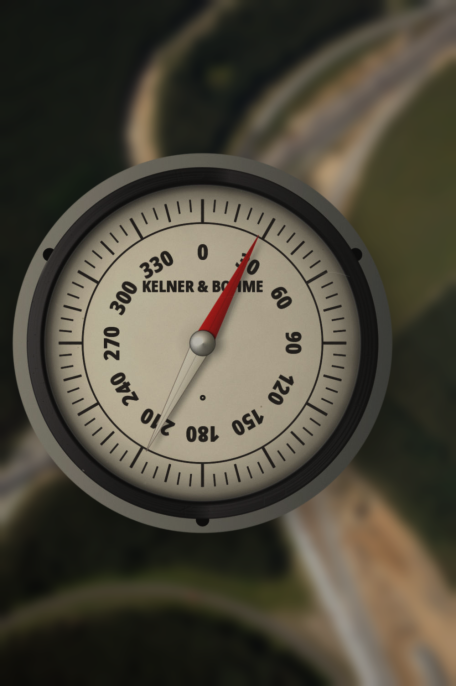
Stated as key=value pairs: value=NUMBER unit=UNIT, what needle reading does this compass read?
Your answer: value=27.5 unit=°
